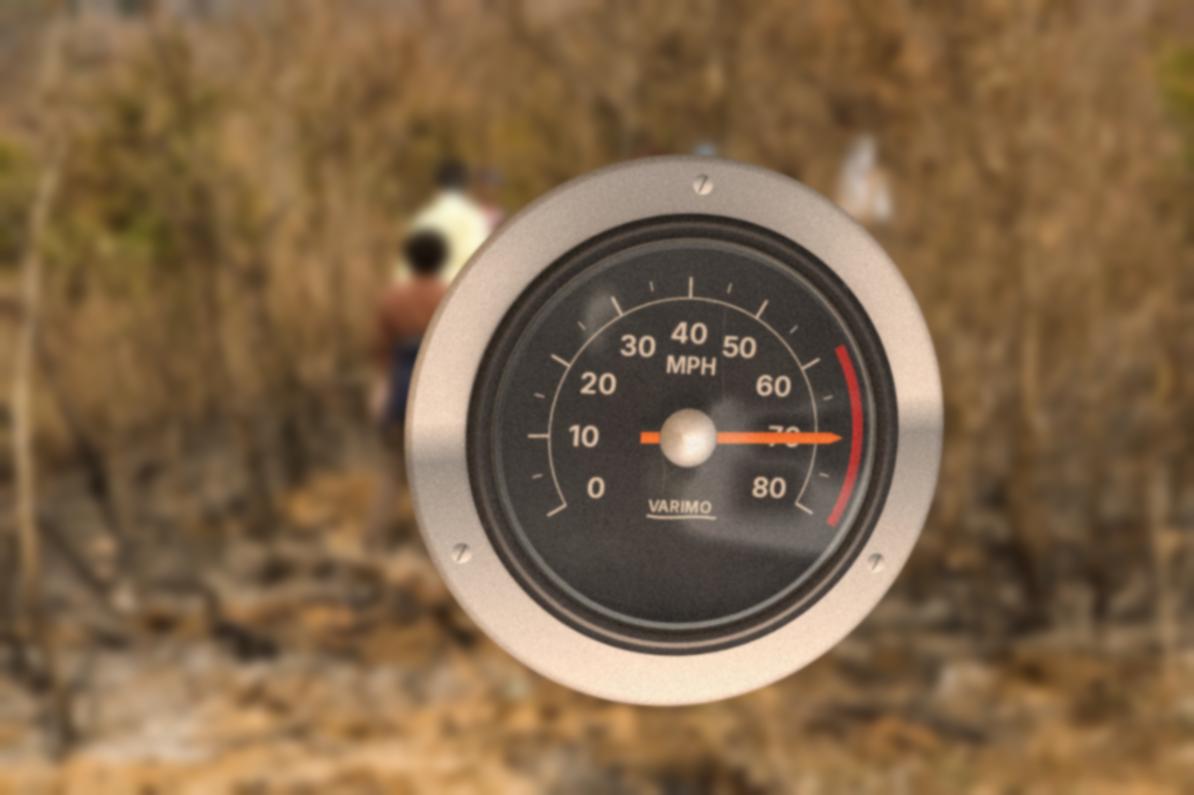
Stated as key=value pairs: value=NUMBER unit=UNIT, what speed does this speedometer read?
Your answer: value=70 unit=mph
